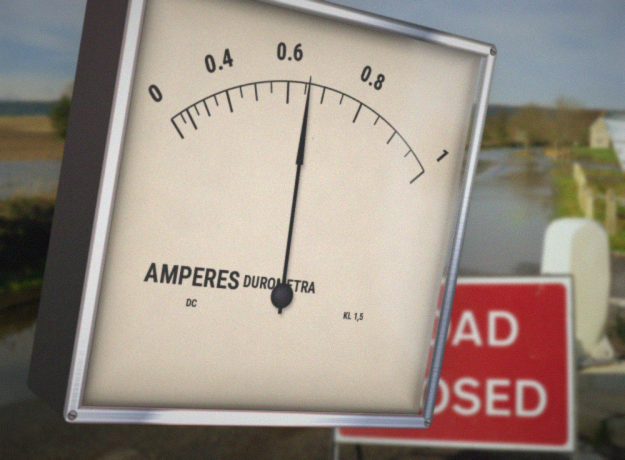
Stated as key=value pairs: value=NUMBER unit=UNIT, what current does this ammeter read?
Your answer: value=0.65 unit=A
